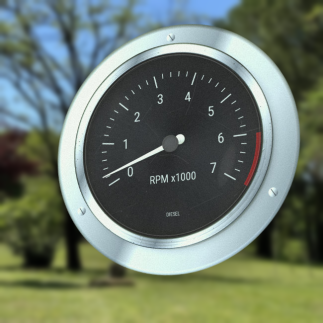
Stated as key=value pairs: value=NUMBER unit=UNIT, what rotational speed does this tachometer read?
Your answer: value=200 unit=rpm
